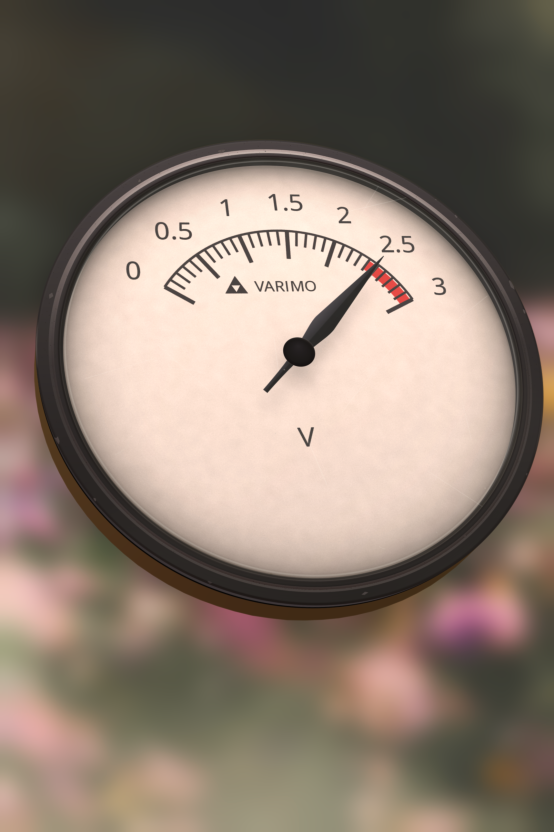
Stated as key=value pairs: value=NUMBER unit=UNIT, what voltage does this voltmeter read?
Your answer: value=2.5 unit=V
